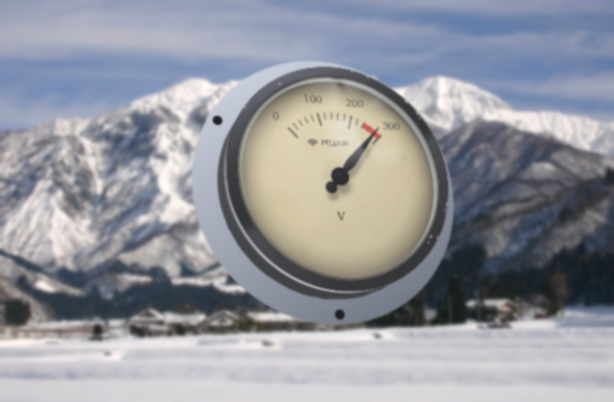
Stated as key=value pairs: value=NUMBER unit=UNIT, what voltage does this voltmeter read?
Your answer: value=280 unit=V
